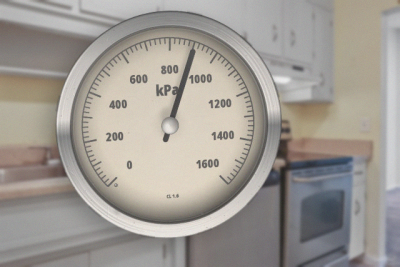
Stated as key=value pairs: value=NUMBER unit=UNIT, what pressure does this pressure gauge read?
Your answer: value=900 unit=kPa
